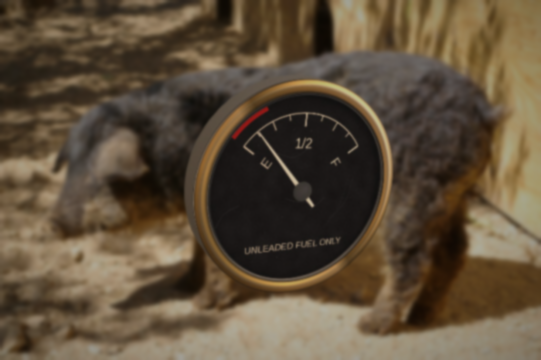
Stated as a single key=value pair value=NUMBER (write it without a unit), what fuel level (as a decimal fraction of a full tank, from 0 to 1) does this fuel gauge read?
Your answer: value=0.125
